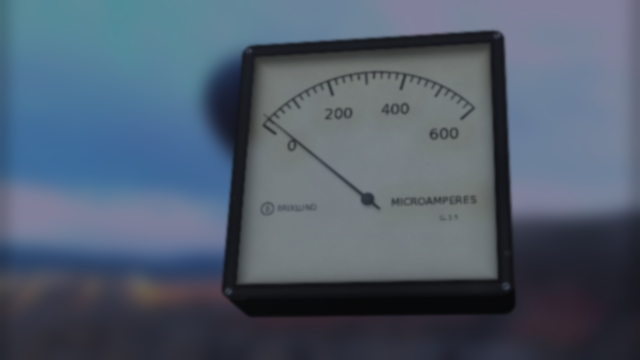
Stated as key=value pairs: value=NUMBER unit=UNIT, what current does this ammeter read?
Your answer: value=20 unit=µA
